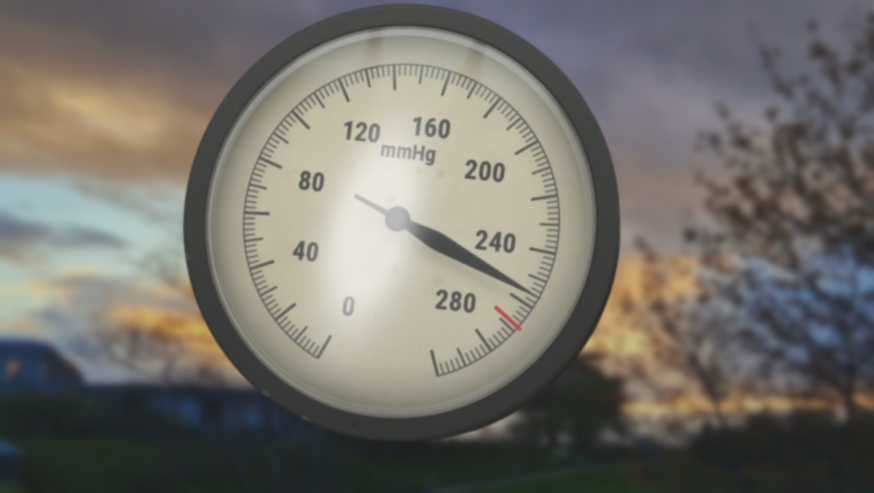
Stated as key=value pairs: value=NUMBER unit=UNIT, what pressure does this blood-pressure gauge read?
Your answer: value=256 unit=mmHg
